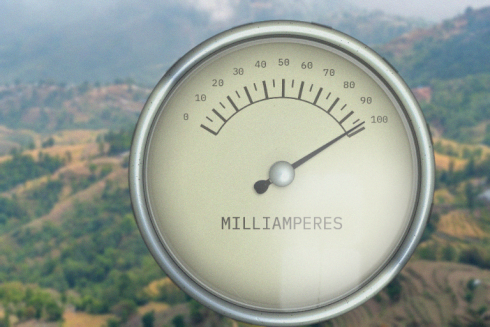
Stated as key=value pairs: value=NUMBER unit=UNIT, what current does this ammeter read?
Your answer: value=97.5 unit=mA
